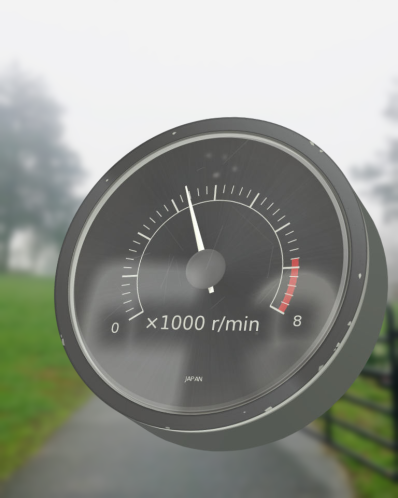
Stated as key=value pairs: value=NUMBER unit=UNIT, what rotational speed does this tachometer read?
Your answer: value=3400 unit=rpm
